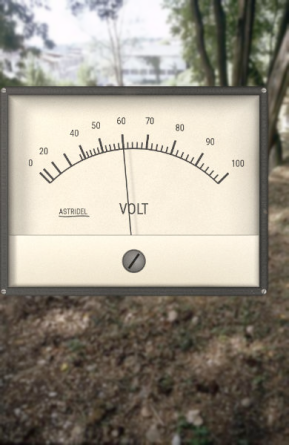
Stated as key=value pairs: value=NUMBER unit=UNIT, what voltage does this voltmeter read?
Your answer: value=60 unit=V
